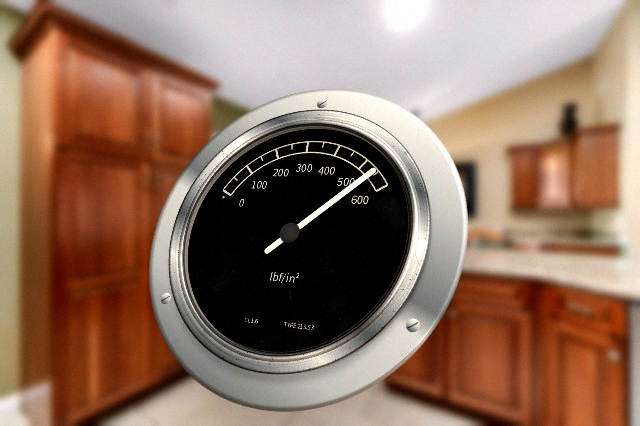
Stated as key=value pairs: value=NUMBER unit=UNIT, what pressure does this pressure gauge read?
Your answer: value=550 unit=psi
